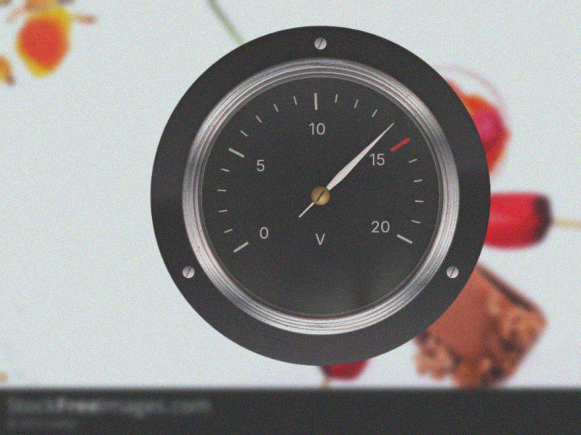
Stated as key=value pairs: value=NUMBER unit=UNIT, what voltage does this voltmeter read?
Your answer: value=14 unit=V
